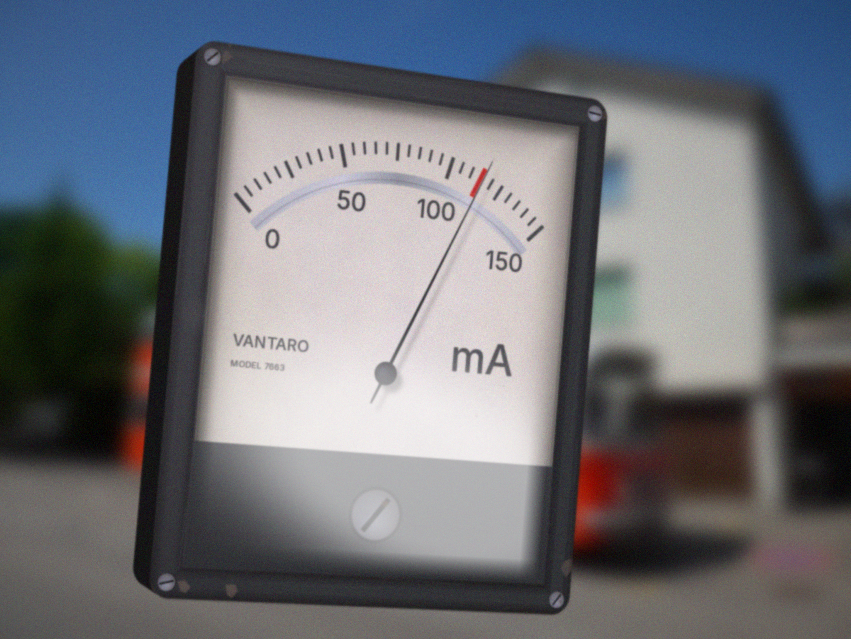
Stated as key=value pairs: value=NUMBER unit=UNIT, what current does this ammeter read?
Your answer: value=115 unit=mA
